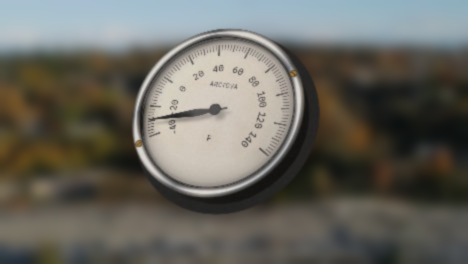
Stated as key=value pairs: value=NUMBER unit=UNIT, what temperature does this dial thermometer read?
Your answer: value=-30 unit=°F
